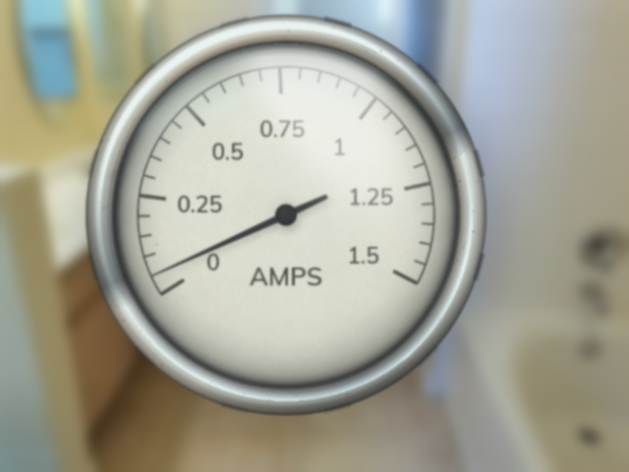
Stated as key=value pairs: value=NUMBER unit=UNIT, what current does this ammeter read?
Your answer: value=0.05 unit=A
